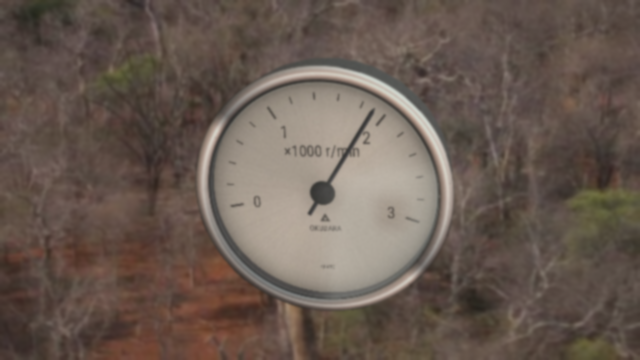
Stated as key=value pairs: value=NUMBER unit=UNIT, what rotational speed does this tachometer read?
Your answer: value=1900 unit=rpm
